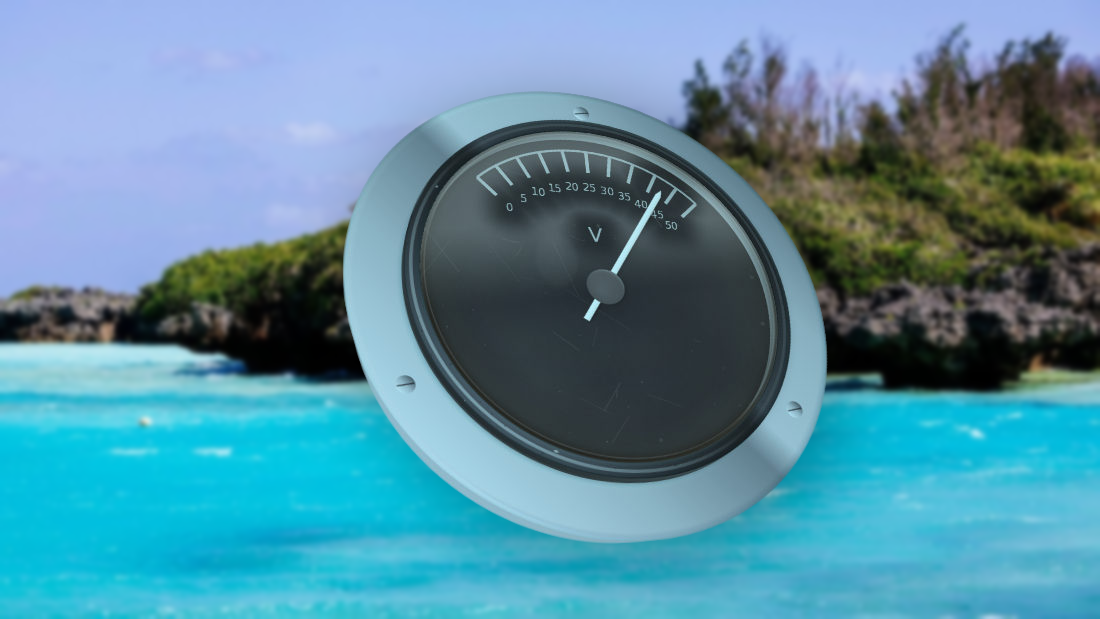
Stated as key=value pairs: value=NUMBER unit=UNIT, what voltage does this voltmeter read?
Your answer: value=42.5 unit=V
